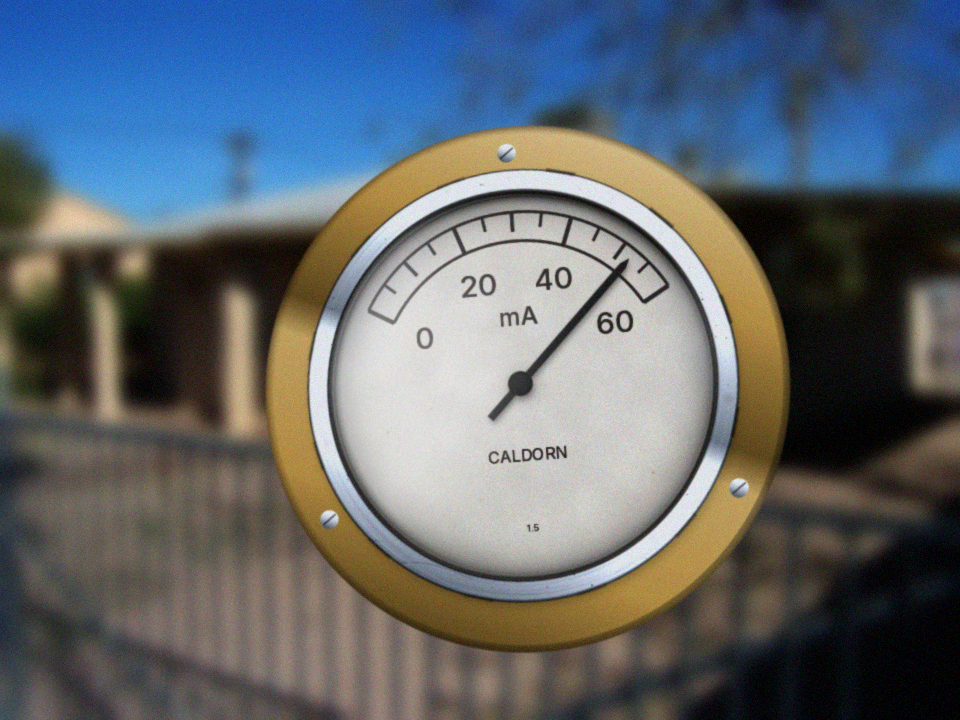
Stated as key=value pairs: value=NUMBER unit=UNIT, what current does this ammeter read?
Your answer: value=52.5 unit=mA
